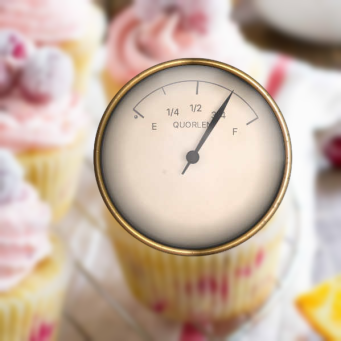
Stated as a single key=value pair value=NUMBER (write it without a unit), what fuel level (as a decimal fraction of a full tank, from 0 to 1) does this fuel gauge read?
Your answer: value=0.75
